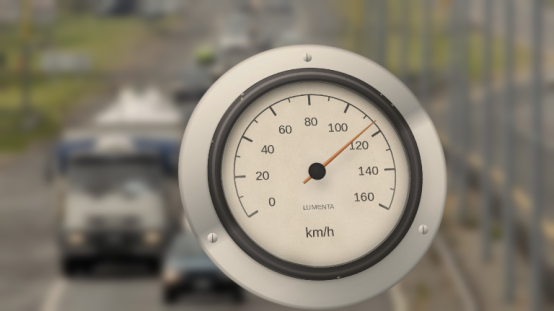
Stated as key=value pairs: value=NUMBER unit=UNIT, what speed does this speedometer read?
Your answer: value=115 unit=km/h
